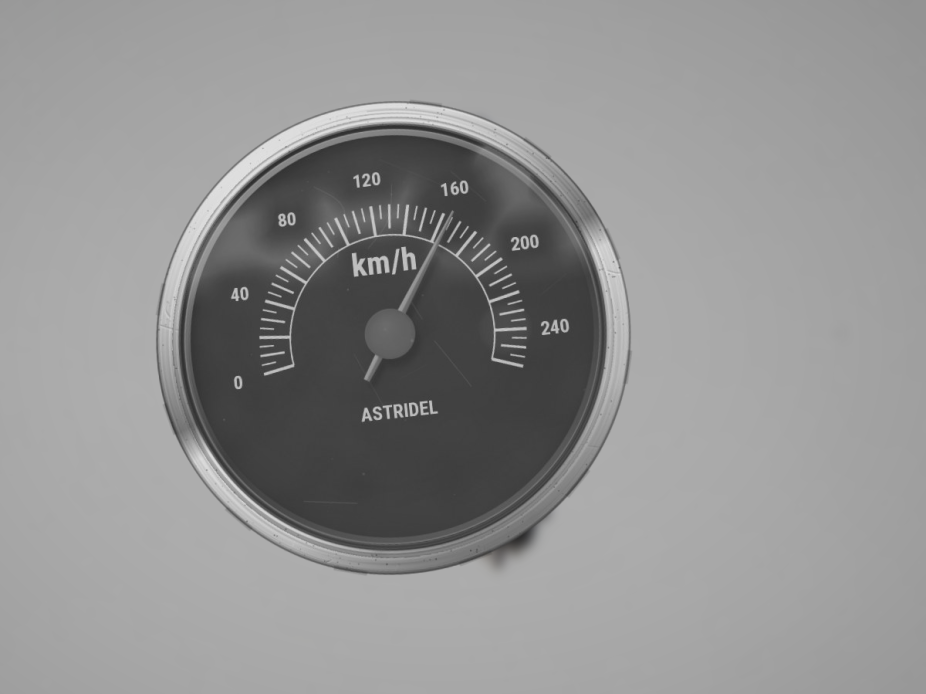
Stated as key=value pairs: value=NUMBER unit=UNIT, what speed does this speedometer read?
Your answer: value=165 unit=km/h
